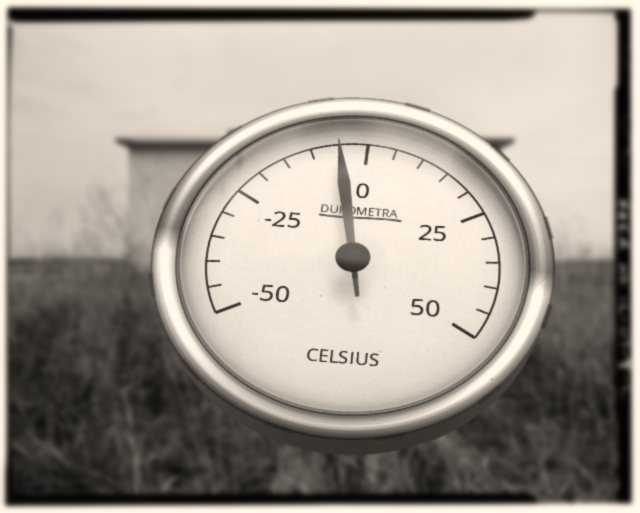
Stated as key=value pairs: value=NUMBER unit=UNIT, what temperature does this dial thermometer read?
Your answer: value=-5 unit=°C
